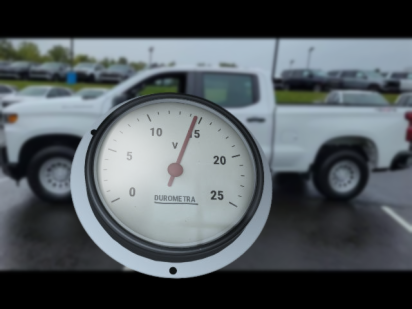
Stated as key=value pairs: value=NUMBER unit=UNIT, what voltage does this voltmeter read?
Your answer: value=14.5 unit=V
